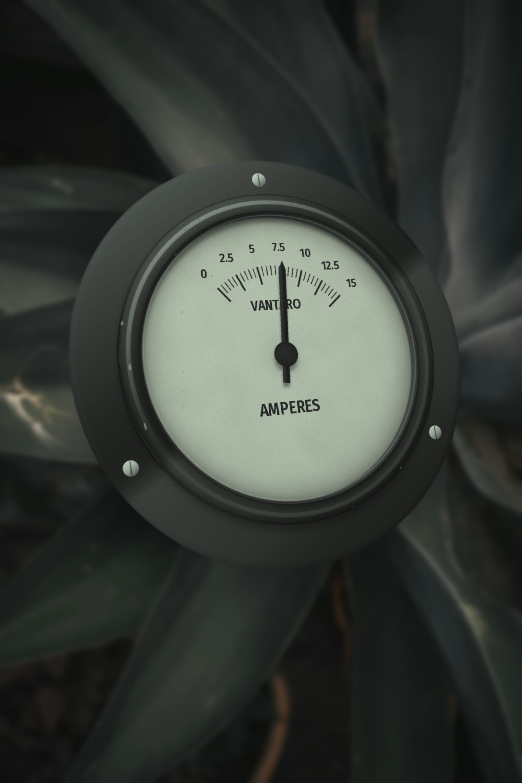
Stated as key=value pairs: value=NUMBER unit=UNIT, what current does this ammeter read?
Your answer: value=7.5 unit=A
